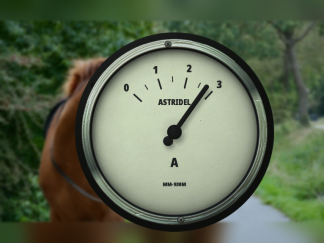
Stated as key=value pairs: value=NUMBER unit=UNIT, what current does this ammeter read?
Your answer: value=2.75 unit=A
